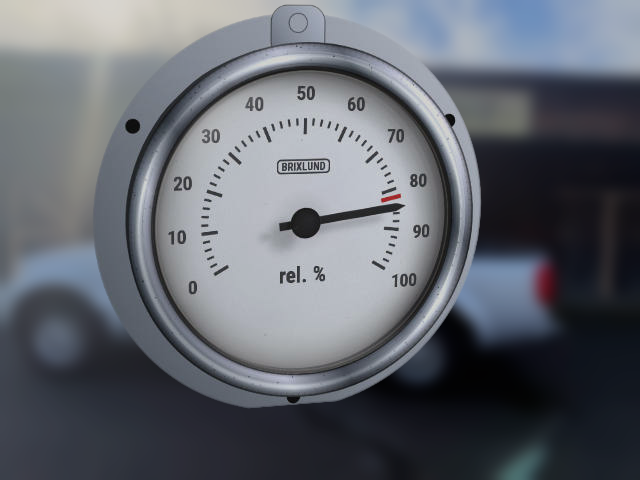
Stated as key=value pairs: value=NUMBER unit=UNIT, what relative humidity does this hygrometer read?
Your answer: value=84 unit=%
